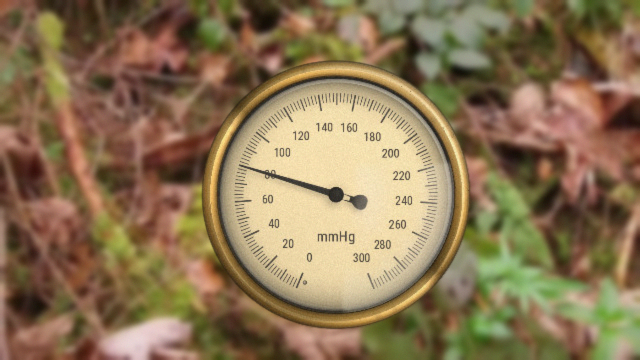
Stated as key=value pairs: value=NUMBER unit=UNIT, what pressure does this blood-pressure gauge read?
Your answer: value=80 unit=mmHg
